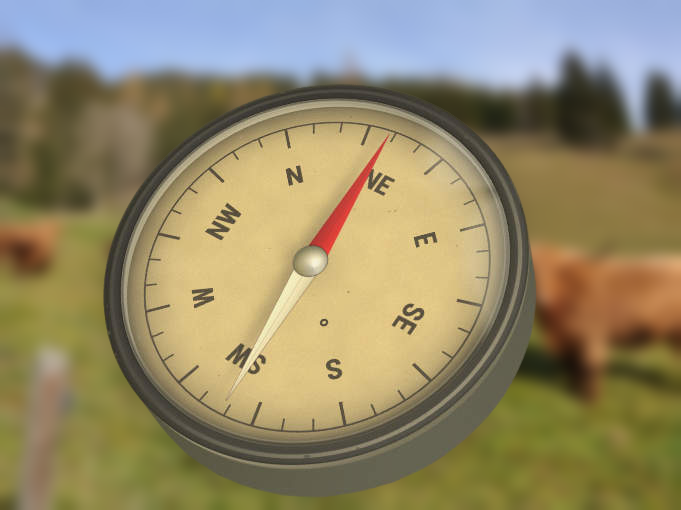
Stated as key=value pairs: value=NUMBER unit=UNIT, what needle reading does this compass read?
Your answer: value=40 unit=°
